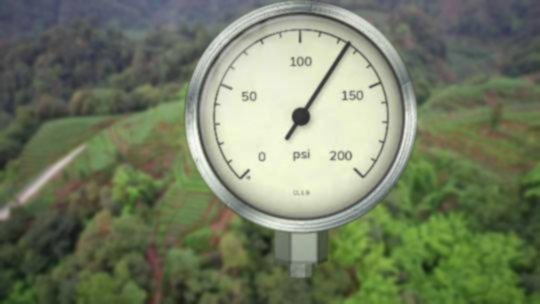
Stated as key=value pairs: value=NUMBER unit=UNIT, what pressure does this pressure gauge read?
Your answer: value=125 unit=psi
